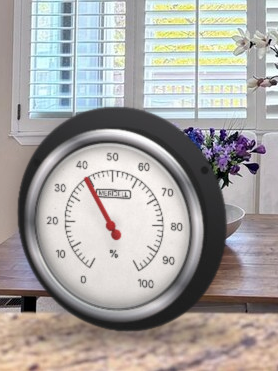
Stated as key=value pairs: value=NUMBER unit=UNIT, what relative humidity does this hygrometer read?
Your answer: value=40 unit=%
